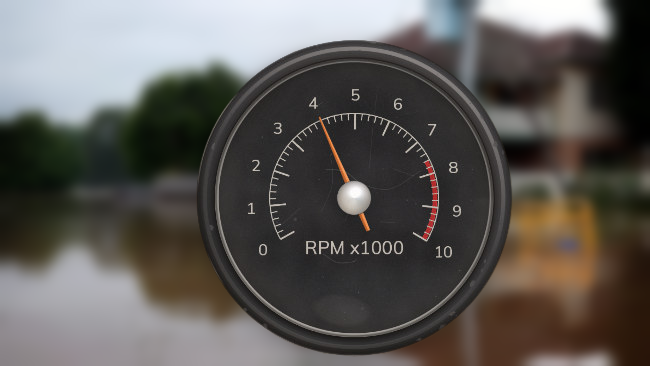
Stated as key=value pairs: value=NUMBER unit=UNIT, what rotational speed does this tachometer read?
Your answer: value=4000 unit=rpm
